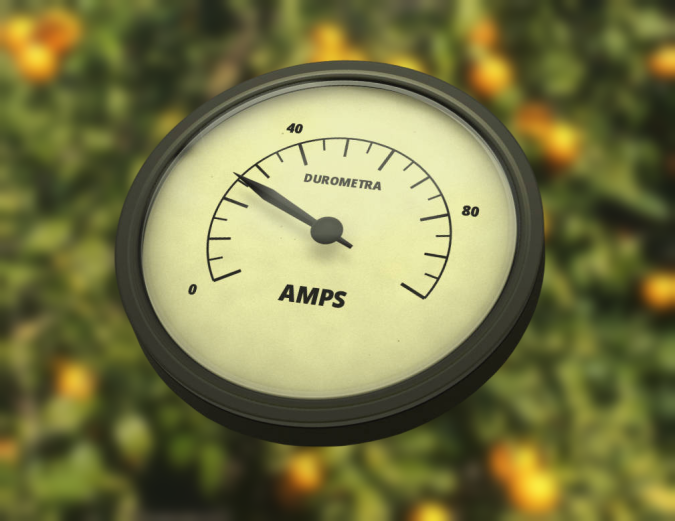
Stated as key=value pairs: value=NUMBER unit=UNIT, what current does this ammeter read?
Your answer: value=25 unit=A
